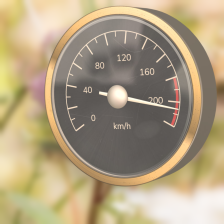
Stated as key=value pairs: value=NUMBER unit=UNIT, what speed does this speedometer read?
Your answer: value=205 unit=km/h
